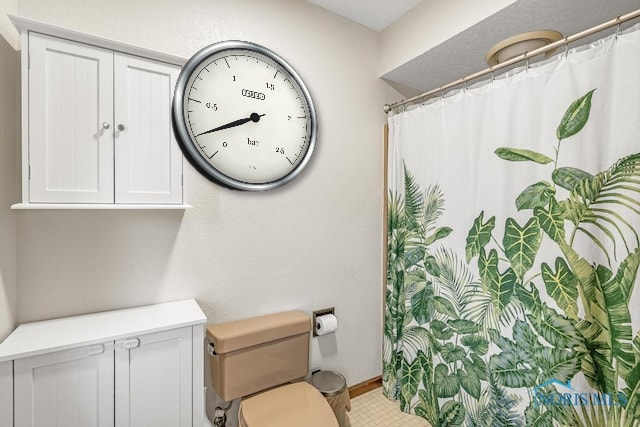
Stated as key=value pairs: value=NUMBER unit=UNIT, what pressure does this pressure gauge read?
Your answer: value=0.2 unit=bar
